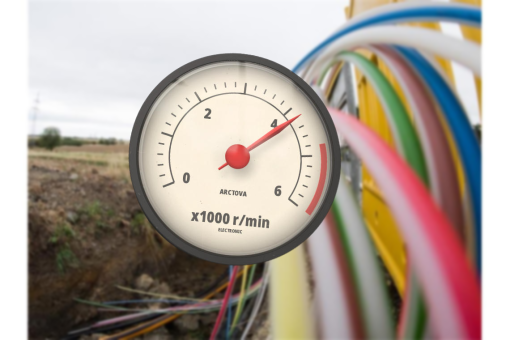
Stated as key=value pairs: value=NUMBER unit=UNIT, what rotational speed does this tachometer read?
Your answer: value=4200 unit=rpm
